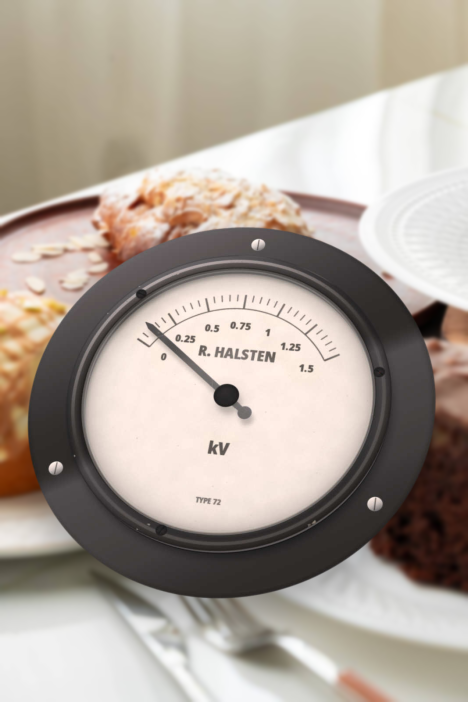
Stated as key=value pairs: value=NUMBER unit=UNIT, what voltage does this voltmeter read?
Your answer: value=0.1 unit=kV
